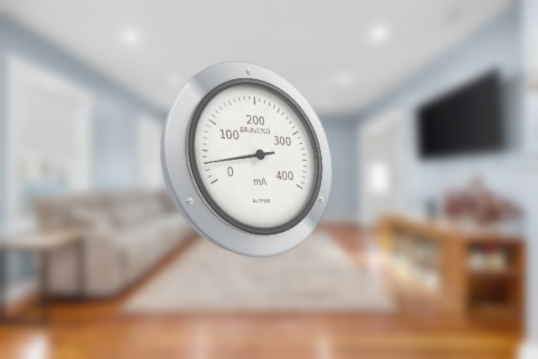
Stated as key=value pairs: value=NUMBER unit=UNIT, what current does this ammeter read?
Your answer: value=30 unit=mA
